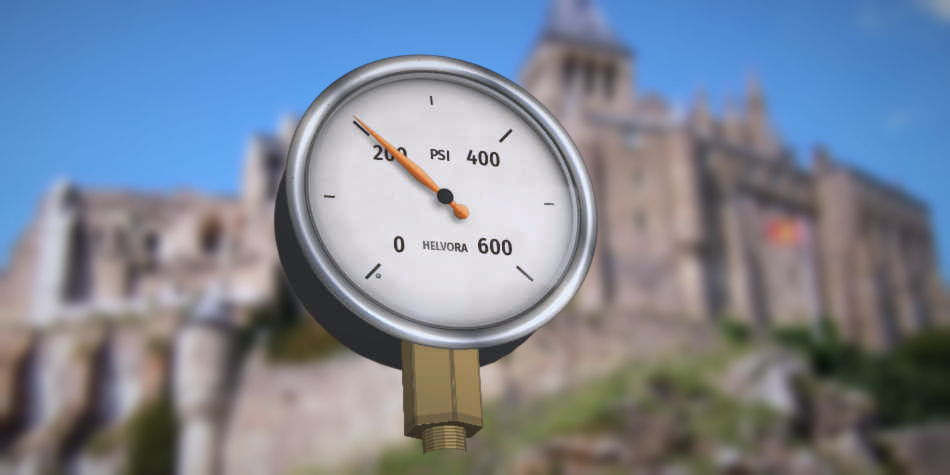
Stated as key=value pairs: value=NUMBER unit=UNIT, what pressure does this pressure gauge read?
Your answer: value=200 unit=psi
